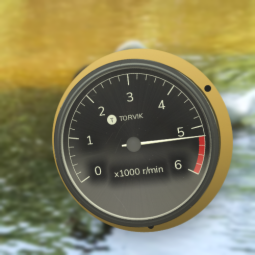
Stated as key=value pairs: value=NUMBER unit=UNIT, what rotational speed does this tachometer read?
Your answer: value=5200 unit=rpm
